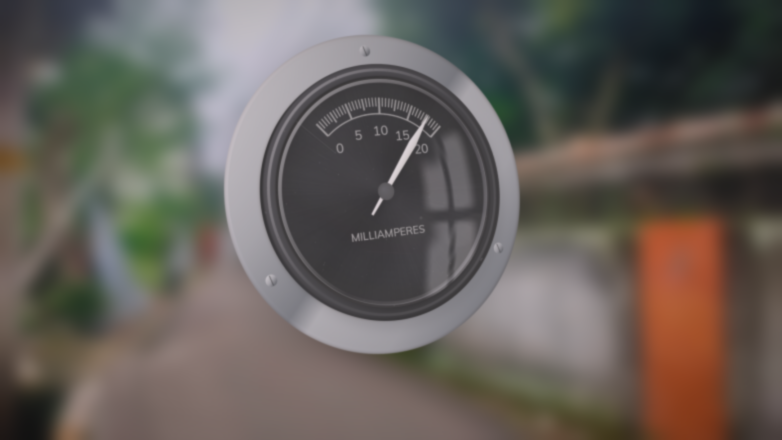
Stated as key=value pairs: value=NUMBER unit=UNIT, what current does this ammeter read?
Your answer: value=17.5 unit=mA
